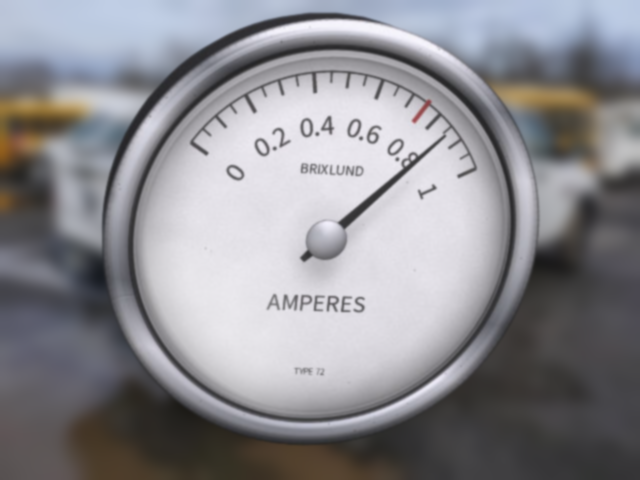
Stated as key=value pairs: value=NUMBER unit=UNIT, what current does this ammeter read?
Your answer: value=0.85 unit=A
